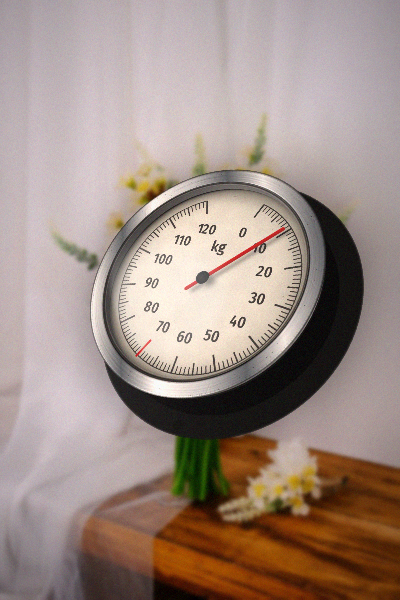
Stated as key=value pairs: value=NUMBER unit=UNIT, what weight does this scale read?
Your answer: value=10 unit=kg
